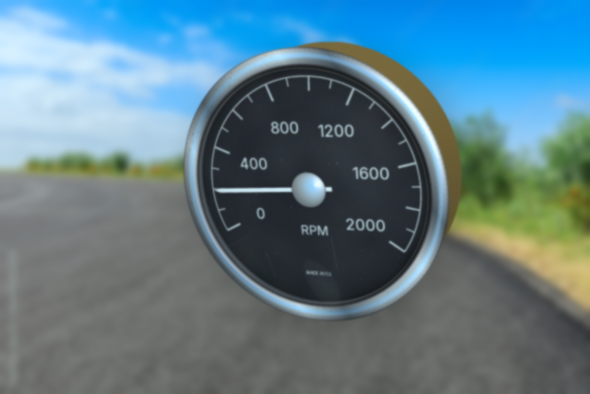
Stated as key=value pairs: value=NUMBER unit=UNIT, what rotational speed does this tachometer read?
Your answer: value=200 unit=rpm
